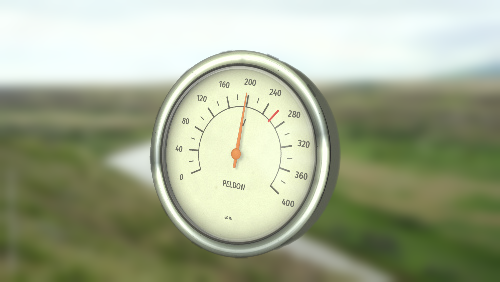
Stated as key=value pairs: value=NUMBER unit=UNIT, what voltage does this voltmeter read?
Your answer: value=200 unit=V
